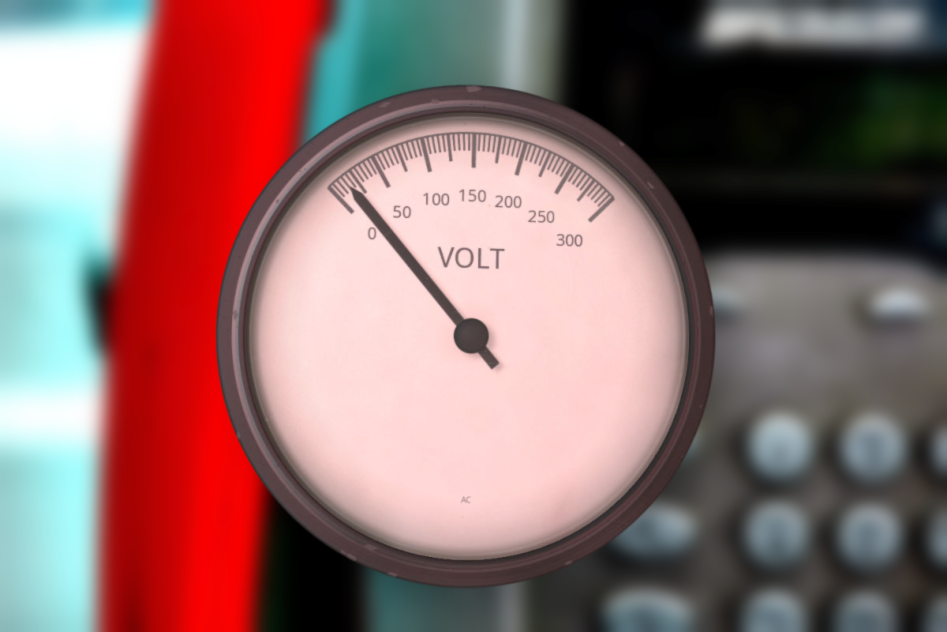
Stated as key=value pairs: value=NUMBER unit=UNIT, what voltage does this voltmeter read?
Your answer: value=15 unit=V
